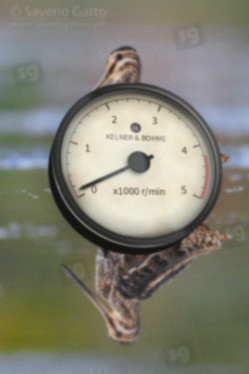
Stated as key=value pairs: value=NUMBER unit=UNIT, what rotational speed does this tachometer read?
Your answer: value=100 unit=rpm
